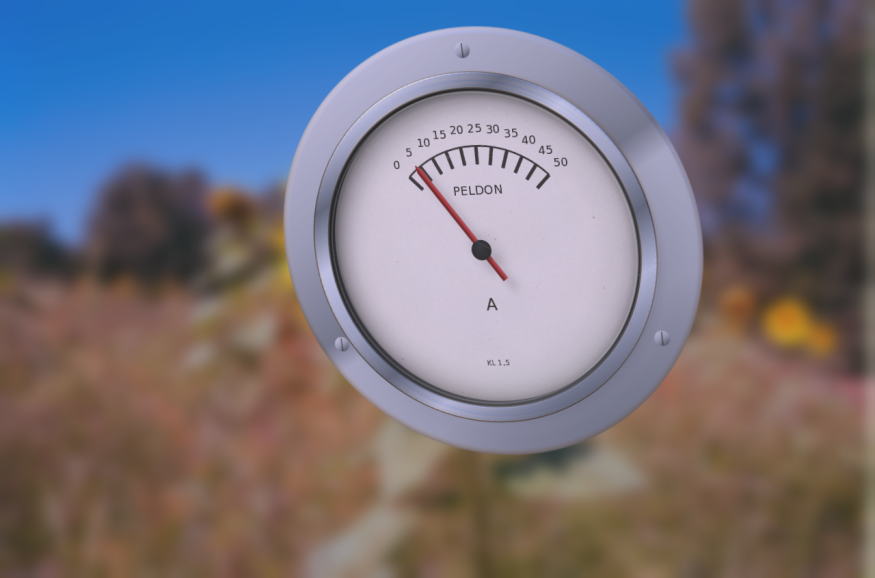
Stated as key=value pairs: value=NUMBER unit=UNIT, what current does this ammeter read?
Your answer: value=5 unit=A
